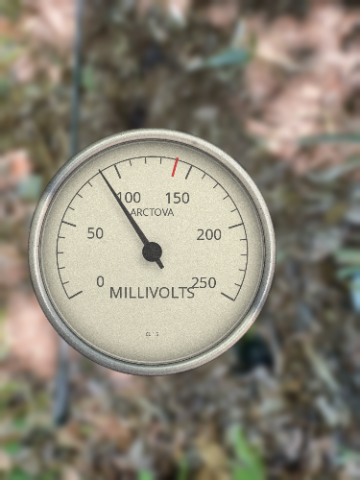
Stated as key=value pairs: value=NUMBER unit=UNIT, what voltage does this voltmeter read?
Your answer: value=90 unit=mV
